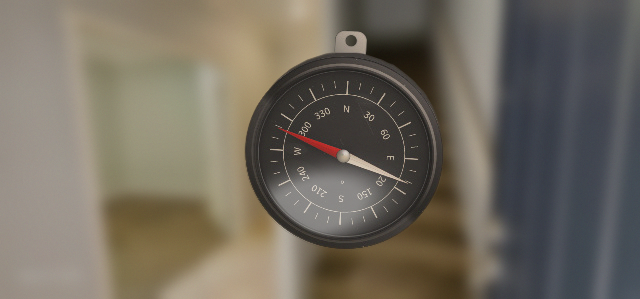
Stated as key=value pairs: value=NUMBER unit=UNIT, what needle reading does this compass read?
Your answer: value=290 unit=°
